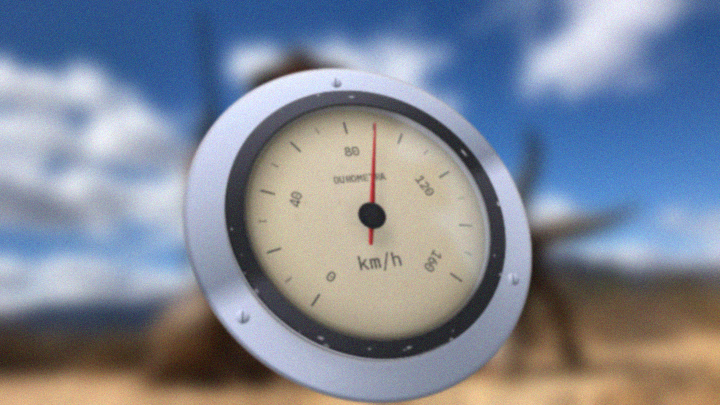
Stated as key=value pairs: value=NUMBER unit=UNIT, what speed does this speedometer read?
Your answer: value=90 unit=km/h
